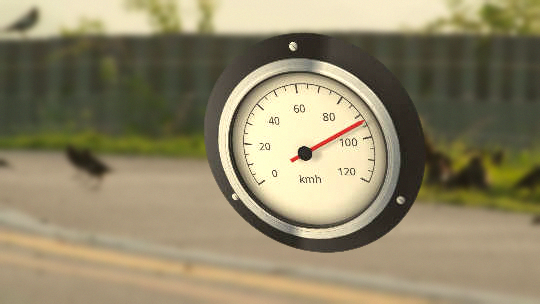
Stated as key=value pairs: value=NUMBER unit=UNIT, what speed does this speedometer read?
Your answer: value=92.5 unit=km/h
